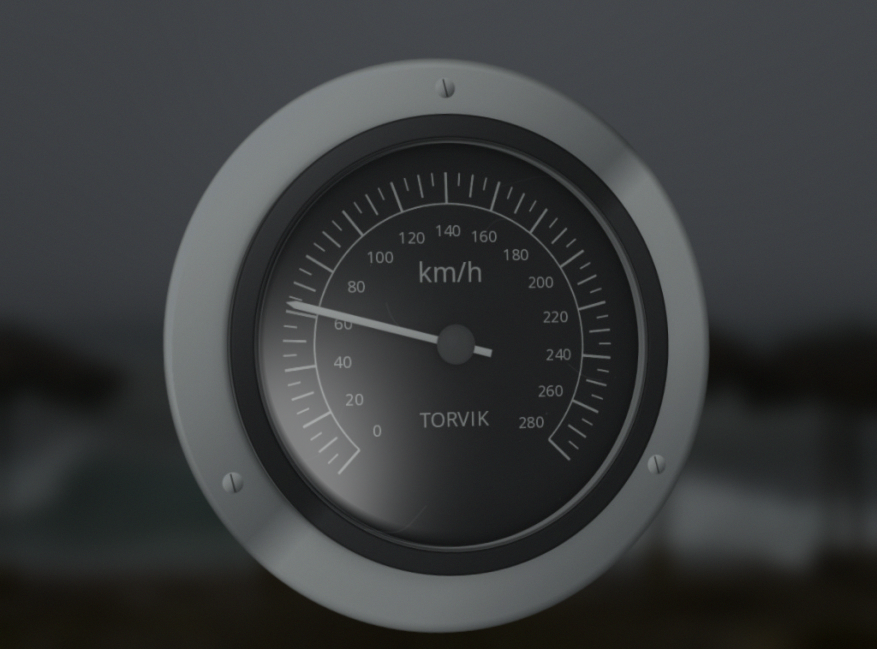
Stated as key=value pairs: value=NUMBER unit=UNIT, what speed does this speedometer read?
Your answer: value=62.5 unit=km/h
